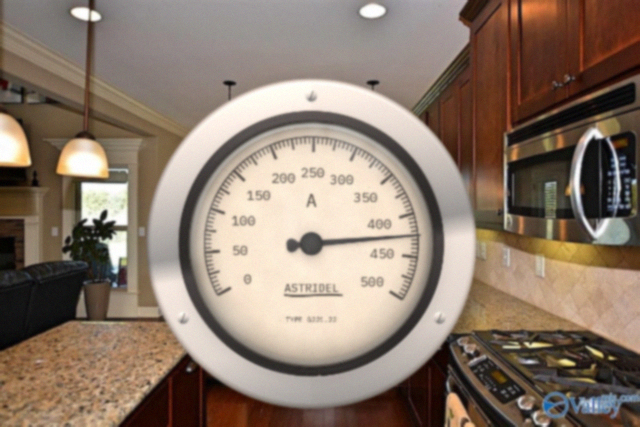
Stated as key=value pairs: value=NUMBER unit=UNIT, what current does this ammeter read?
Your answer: value=425 unit=A
